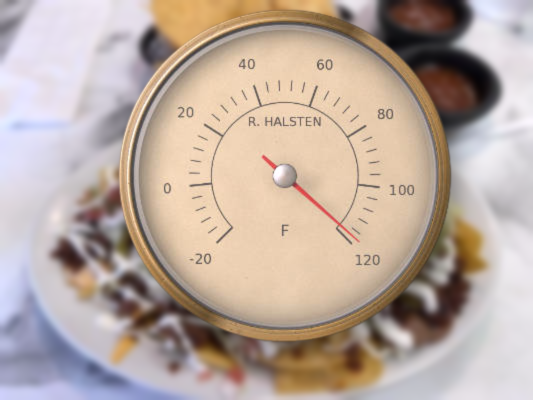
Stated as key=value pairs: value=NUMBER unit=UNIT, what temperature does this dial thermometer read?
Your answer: value=118 unit=°F
